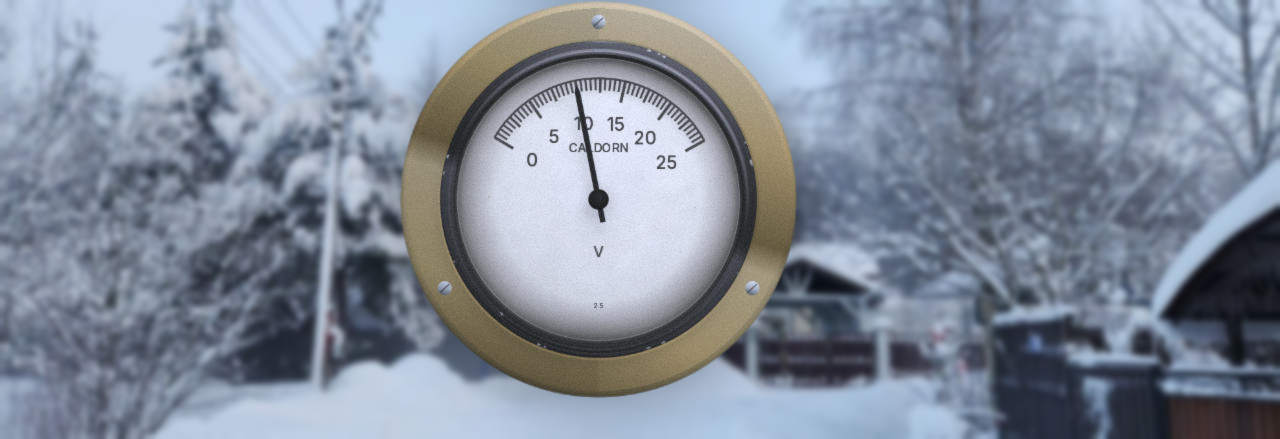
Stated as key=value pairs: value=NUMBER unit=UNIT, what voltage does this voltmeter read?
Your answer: value=10 unit=V
